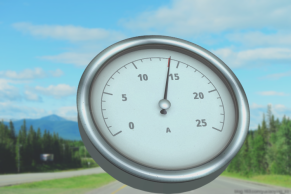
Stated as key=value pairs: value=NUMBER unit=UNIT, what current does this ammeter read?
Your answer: value=14 unit=A
